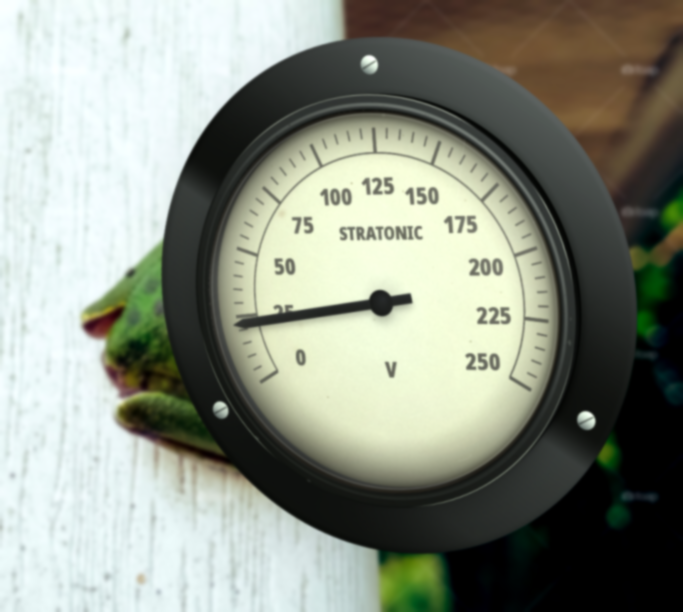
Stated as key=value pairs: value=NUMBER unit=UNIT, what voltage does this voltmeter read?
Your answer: value=22.5 unit=V
